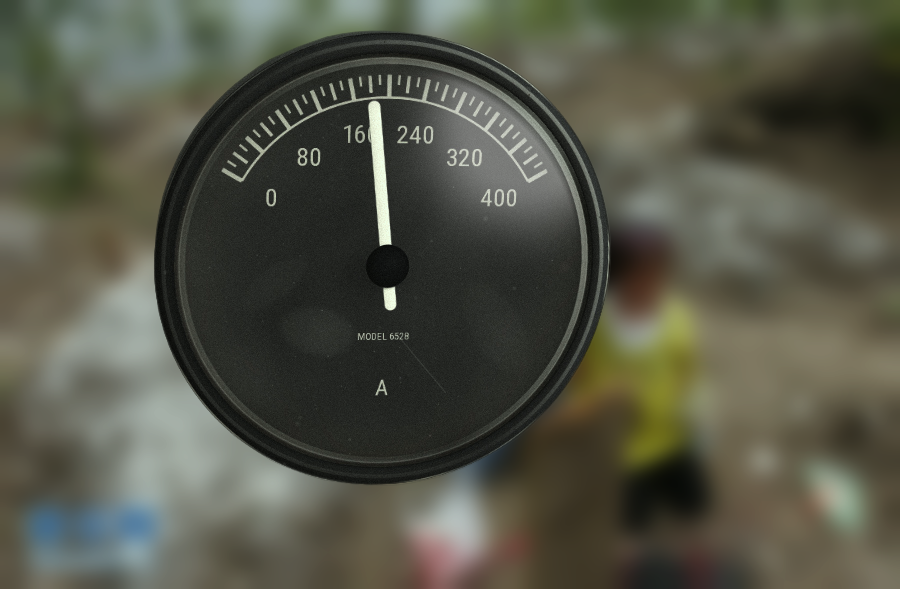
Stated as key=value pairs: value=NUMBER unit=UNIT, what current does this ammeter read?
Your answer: value=180 unit=A
